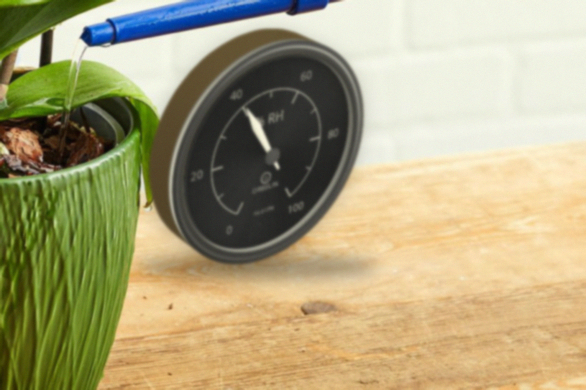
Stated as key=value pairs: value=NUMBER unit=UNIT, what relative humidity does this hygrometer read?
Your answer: value=40 unit=%
